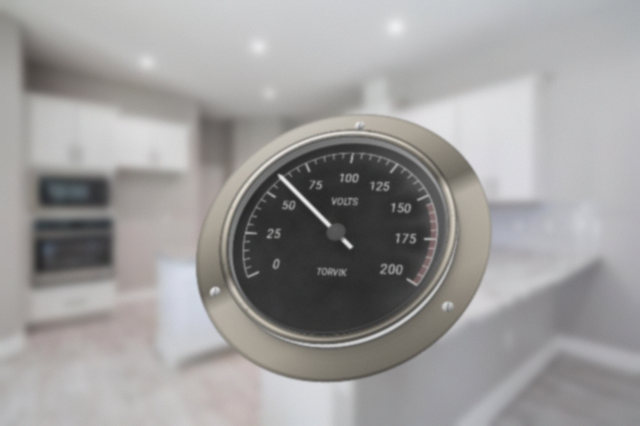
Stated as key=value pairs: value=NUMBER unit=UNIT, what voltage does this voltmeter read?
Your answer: value=60 unit=V
